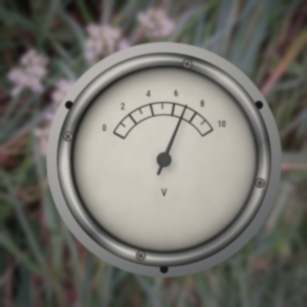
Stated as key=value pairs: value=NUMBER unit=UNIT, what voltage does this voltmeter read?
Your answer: value=7 unit=V
